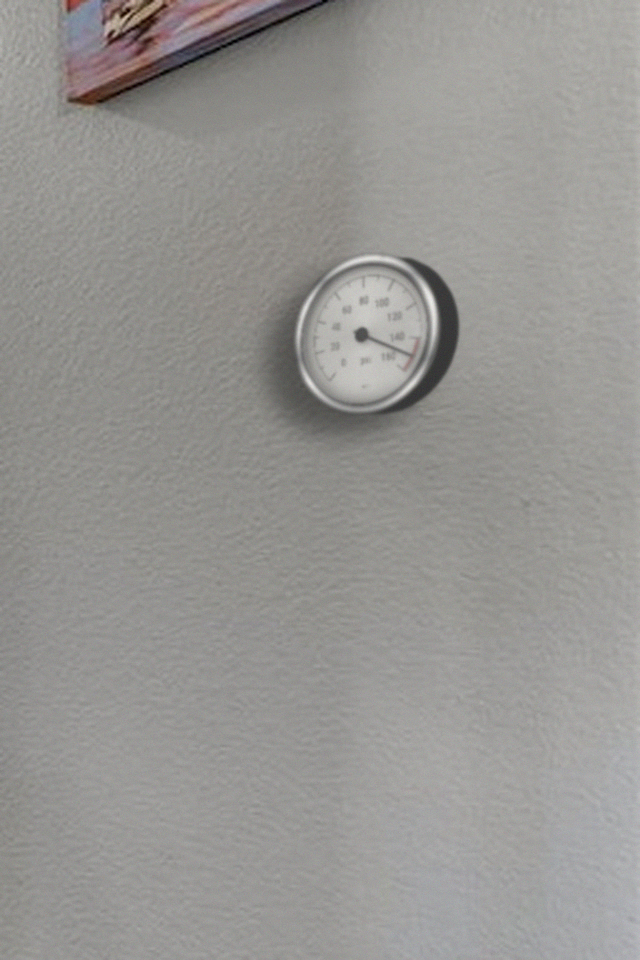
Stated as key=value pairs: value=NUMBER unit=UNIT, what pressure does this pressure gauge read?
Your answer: value=150 unit=psi
